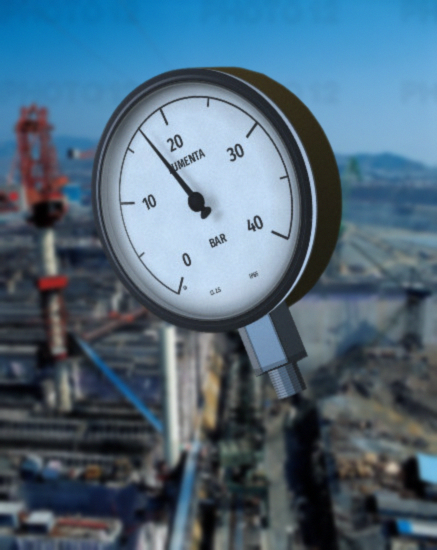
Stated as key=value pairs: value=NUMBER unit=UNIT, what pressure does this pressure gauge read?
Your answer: value=17.5 unit=bar
